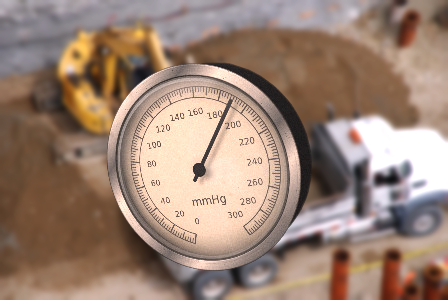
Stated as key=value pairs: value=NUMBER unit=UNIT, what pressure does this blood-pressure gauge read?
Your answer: value=190 unit=mmHg
